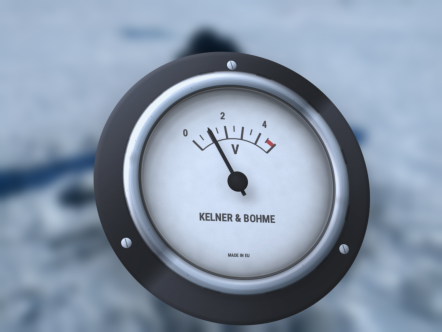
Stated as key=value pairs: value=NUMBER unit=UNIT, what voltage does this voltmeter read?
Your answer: value=1 unit=V
